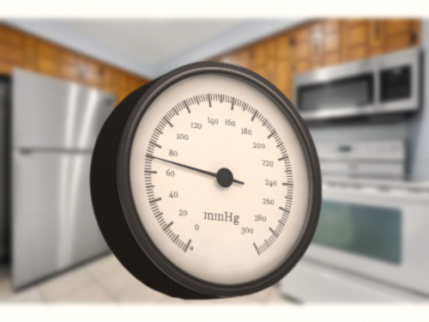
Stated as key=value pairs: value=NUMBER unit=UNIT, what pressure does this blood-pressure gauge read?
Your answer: value=70 unit=mmHg
